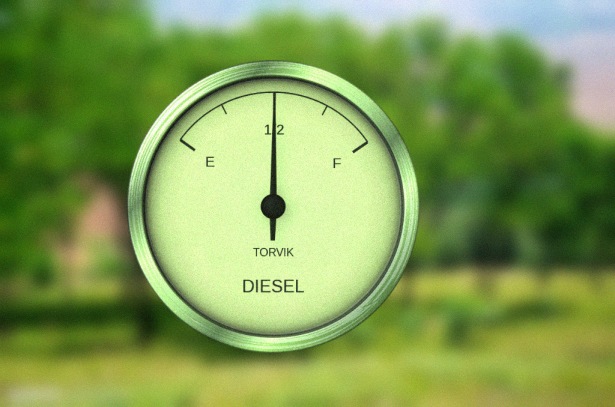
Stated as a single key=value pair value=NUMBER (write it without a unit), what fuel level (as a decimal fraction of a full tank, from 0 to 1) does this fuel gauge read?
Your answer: value=0.5
